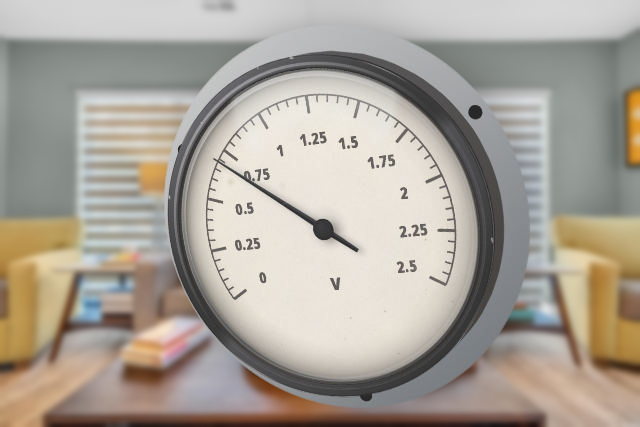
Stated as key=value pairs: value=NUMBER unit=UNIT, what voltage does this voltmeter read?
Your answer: value=0.7 unit=V
